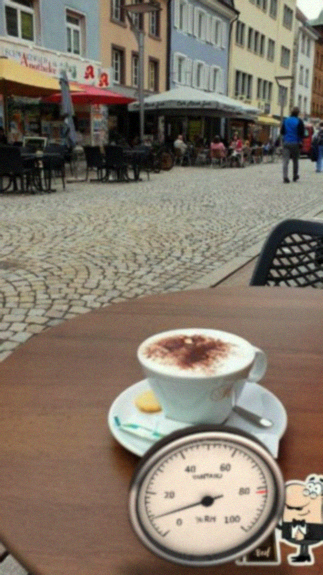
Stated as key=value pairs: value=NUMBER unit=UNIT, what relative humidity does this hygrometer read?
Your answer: value=10 unit=%
